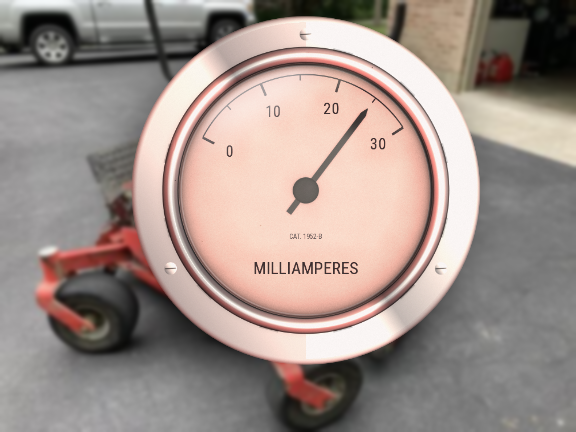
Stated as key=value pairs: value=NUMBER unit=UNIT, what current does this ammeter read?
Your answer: value=25 unit=mA
